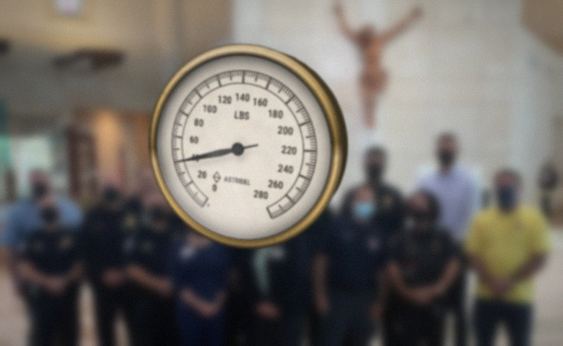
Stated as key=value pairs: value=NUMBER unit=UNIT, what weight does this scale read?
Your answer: value=40 unit=lb
